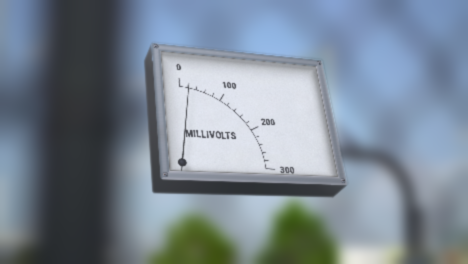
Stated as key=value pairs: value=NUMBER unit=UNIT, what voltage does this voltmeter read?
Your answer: value=20 unit=mV
